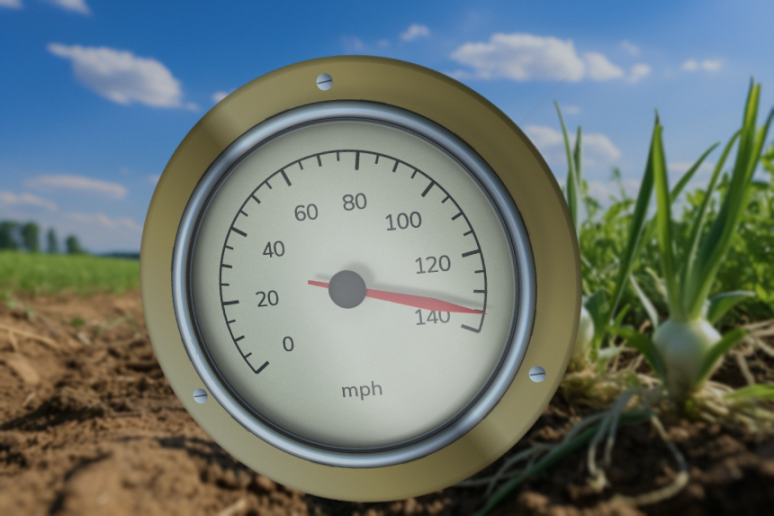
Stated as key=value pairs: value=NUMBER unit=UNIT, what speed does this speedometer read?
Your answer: value=135 unit=mph
